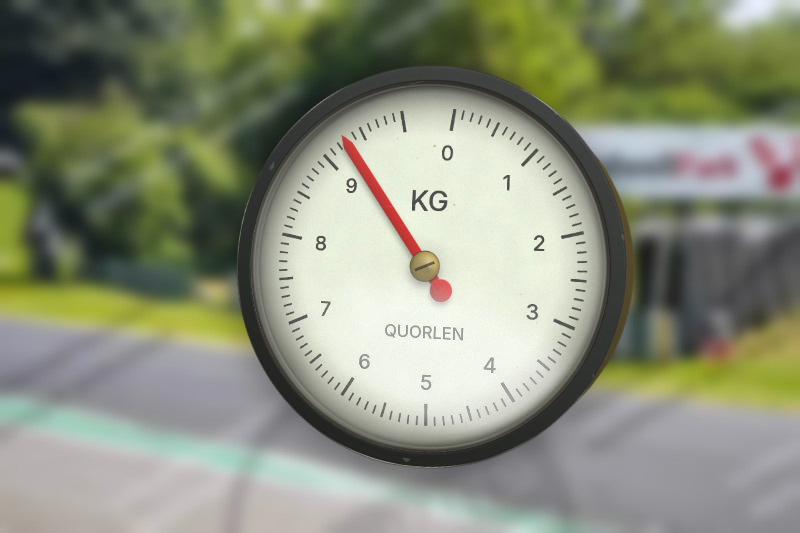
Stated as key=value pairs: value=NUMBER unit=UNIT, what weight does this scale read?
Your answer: value=9.3 unit=kg
